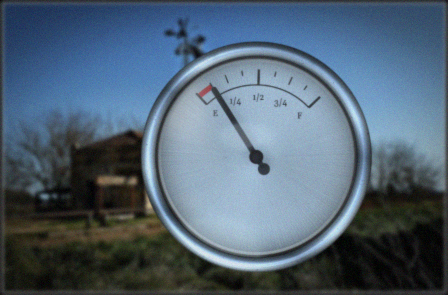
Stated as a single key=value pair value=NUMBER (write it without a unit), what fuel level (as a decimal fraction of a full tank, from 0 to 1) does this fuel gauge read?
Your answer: value=0.125
